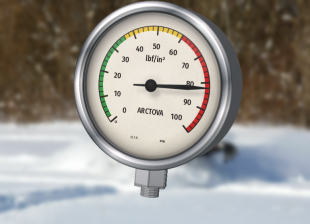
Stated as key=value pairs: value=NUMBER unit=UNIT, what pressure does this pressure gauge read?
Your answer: value=82 unit=psi
